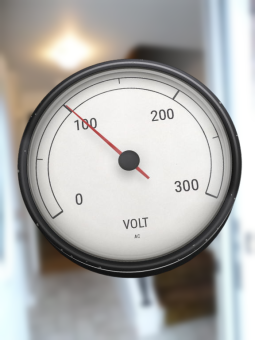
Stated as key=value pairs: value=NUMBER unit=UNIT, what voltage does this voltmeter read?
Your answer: value=100 unit=V
